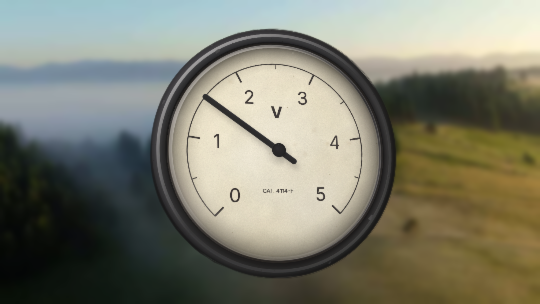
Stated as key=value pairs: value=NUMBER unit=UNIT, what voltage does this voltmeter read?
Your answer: value=1.5 unit=V
